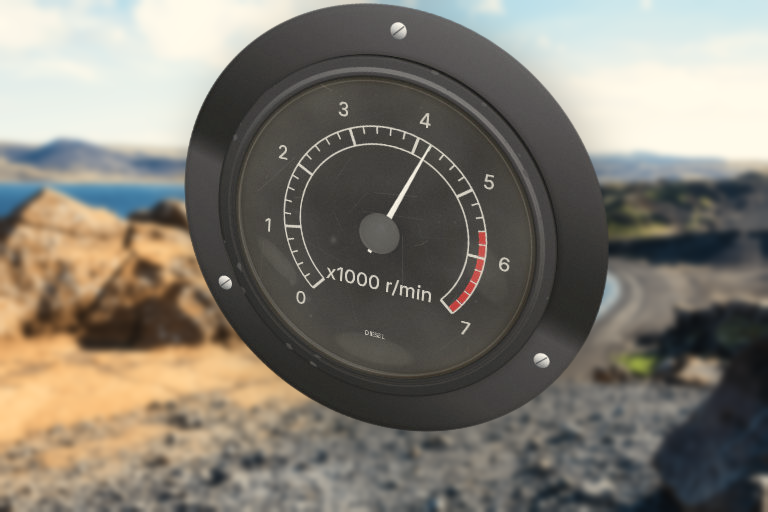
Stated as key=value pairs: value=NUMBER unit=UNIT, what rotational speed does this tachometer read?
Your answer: value=4200 unit=rpm
